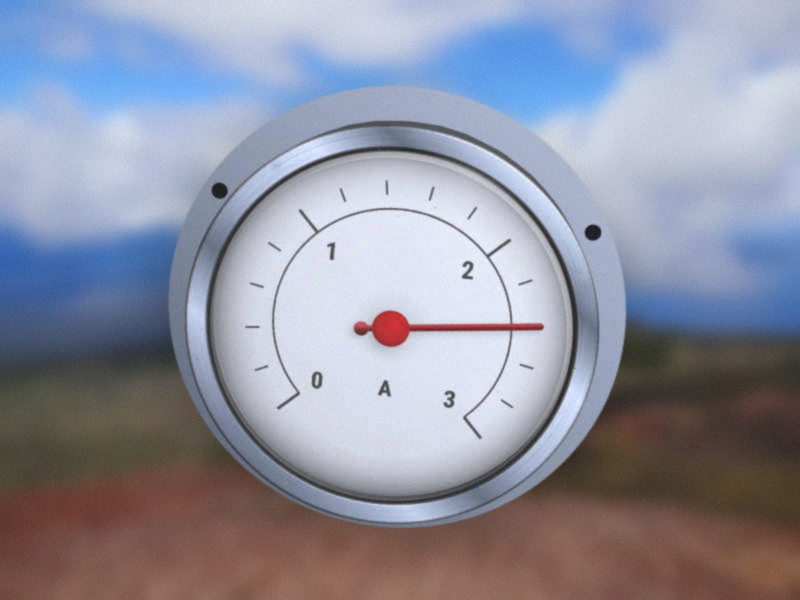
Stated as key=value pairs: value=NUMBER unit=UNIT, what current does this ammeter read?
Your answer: value=2.4 unit=A
